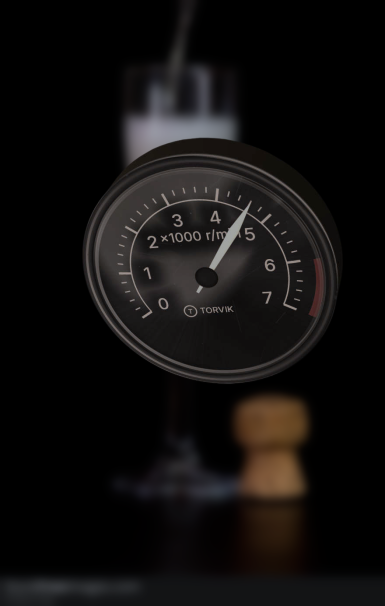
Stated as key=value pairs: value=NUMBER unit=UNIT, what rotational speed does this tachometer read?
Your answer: value=4600 unit=rpm
